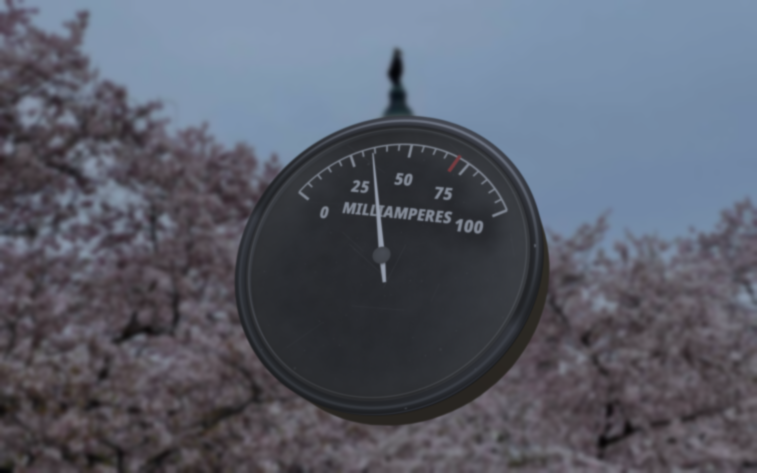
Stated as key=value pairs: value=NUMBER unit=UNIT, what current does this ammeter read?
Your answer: value=35 unit=mA
